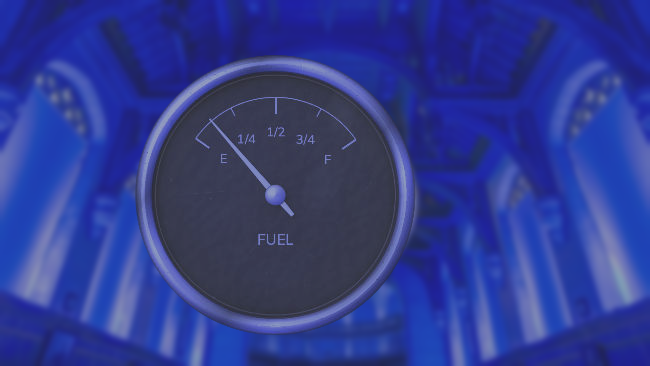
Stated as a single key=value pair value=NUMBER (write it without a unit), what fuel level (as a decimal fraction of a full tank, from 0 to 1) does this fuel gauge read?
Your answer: value=0.125
